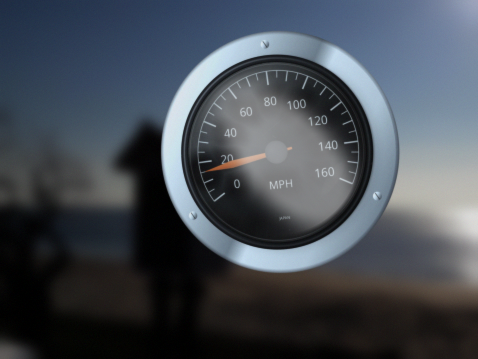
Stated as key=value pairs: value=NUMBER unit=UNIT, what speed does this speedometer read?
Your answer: value=15 unit=mph
